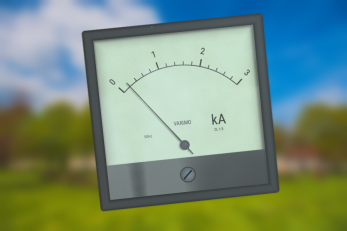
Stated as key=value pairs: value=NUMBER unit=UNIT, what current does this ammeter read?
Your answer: value=0.2 unit=kA
